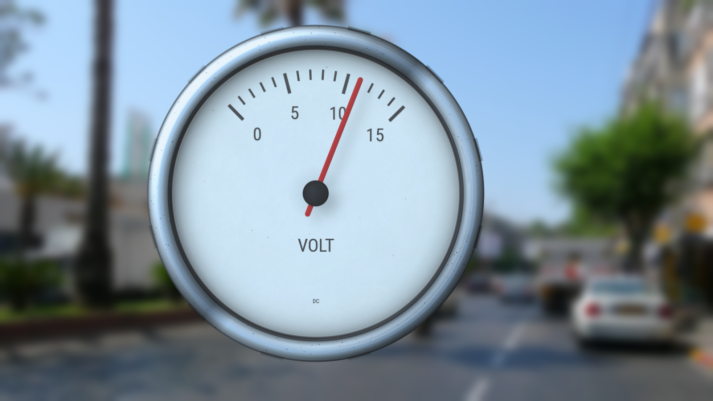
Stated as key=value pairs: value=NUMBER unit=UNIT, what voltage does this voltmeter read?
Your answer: value=11 unit=V
